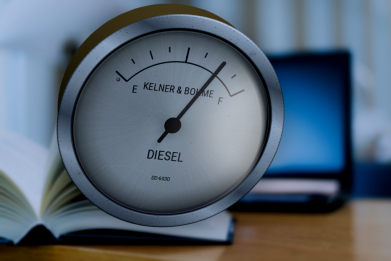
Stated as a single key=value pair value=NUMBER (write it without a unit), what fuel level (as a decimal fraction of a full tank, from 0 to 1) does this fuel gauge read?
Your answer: value=0.75
